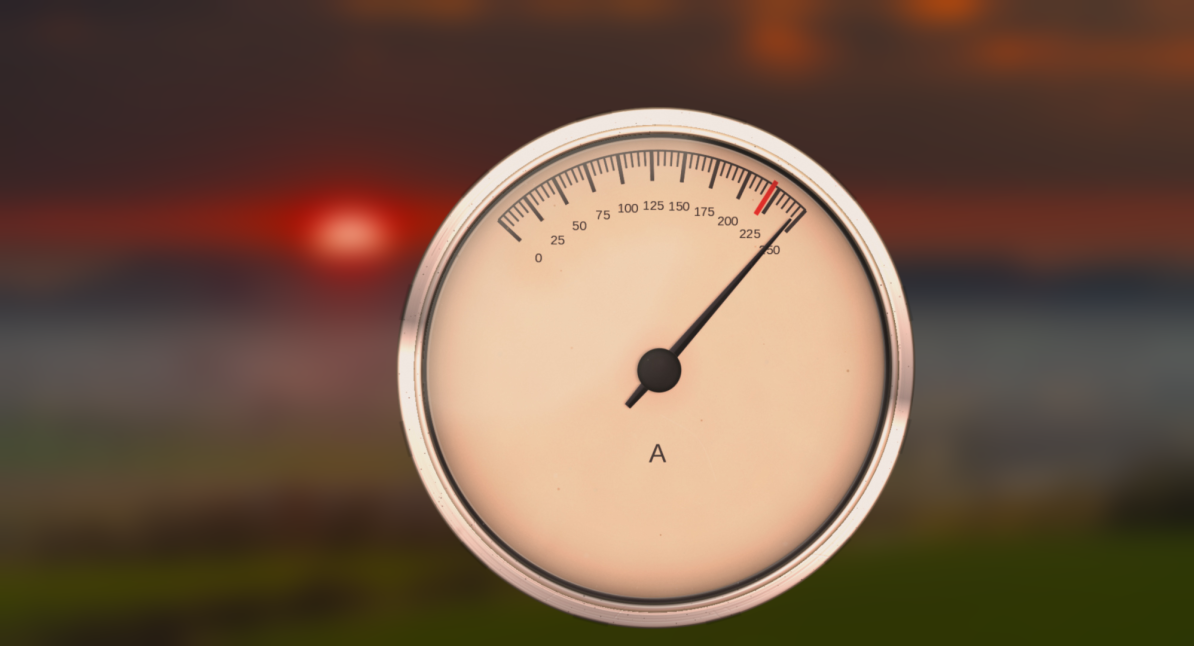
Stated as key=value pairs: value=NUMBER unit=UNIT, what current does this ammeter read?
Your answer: value=245 unit=A
